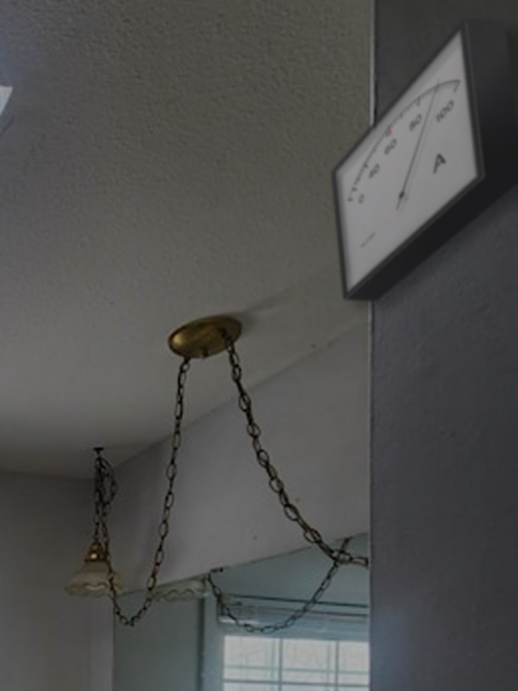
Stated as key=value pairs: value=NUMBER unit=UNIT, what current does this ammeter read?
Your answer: value=90 unit=A
